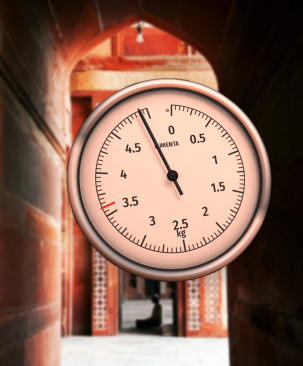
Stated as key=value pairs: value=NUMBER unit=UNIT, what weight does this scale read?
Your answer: value=4.9 unit=kg
